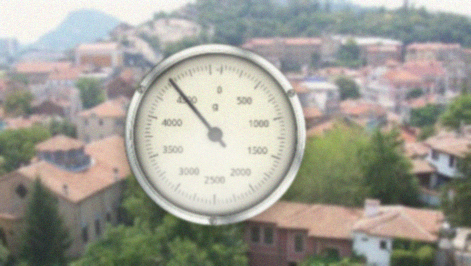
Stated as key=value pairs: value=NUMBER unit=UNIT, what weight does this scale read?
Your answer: value=4500 unit=g
